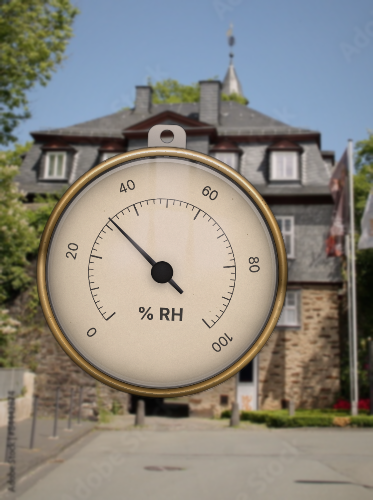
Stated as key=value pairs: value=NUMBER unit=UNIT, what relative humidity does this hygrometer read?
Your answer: value=32 unit=%
